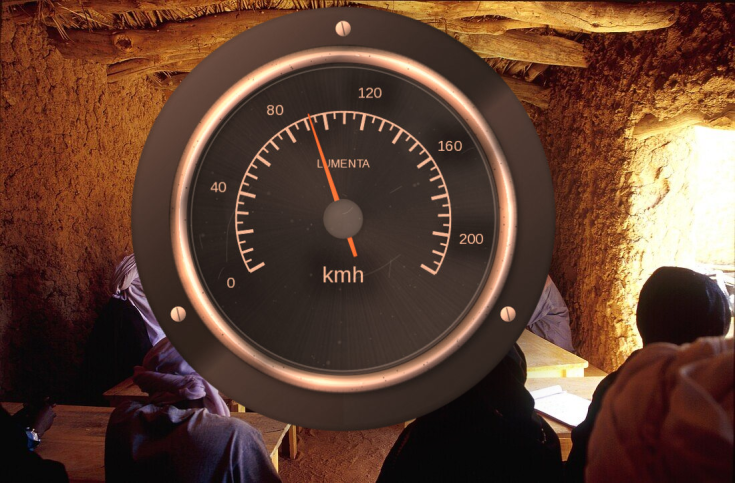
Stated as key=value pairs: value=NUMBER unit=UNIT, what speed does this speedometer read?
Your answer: value=92.5 unit=km/h
